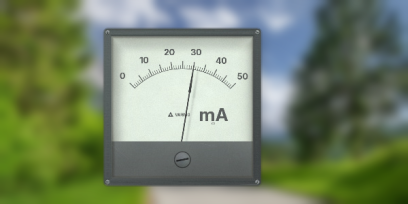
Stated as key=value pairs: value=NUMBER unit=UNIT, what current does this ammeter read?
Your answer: value=30 unit=mA
